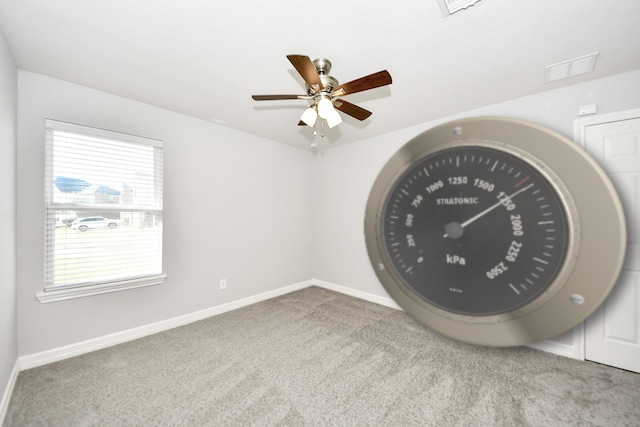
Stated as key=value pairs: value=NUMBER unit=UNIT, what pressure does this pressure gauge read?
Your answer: value=1750 unit=kPa
